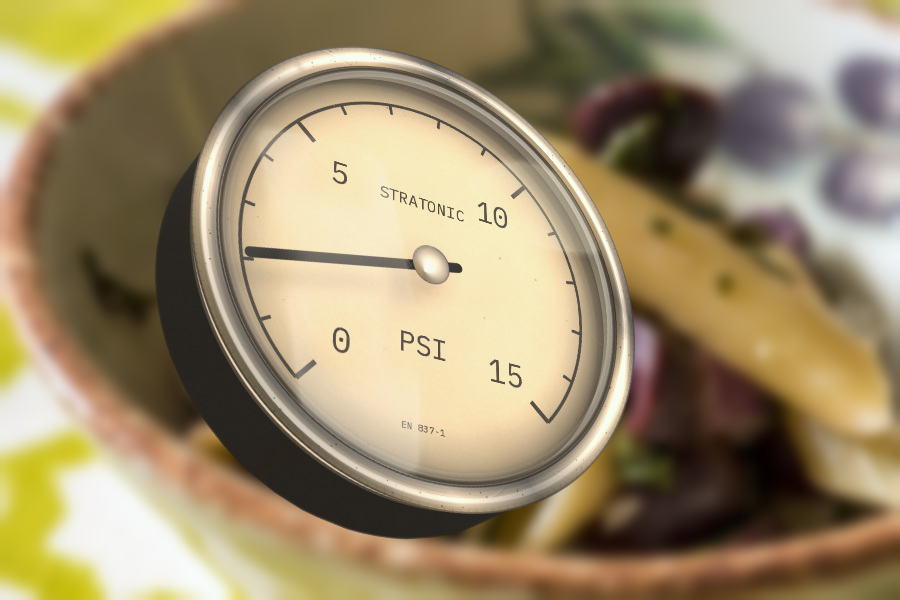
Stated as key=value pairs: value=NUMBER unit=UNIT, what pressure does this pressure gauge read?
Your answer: value=2 unit=psi
